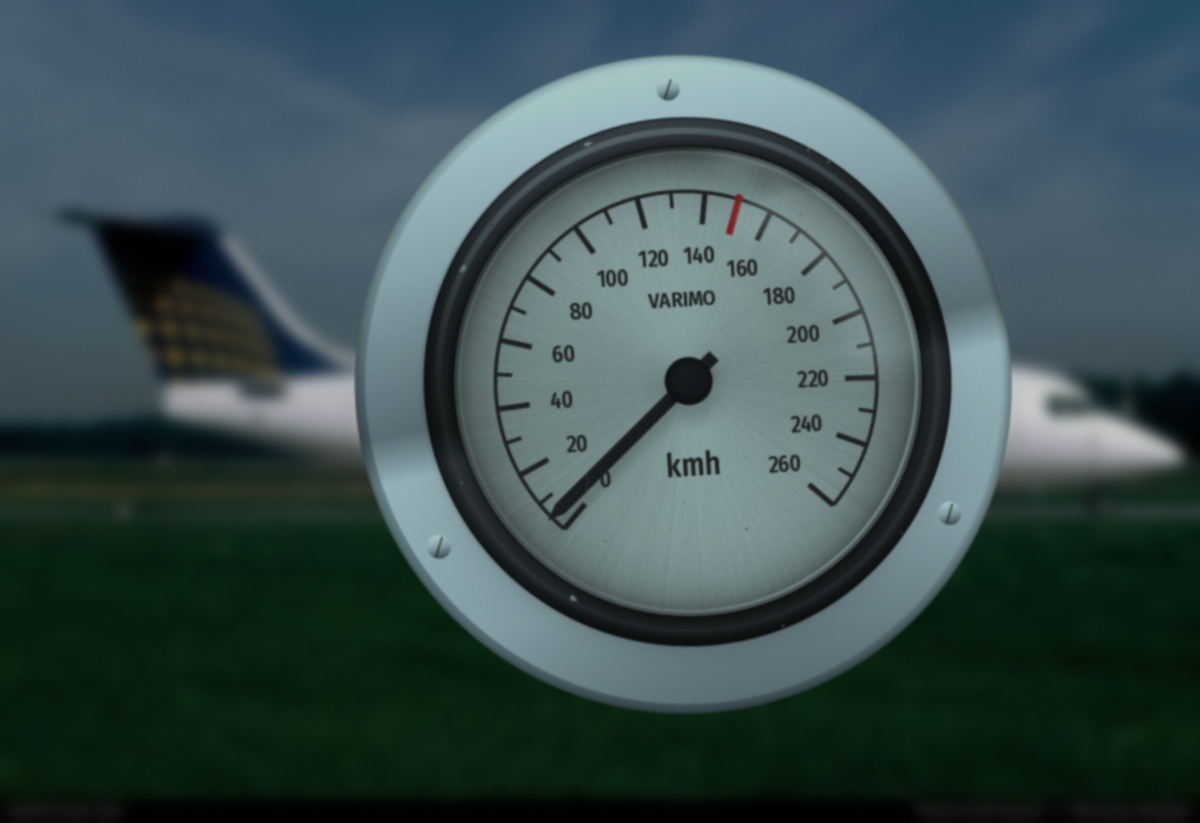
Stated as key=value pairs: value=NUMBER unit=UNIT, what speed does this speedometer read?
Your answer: value=5 unit=km/h
